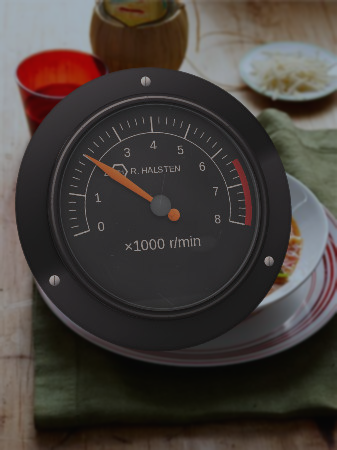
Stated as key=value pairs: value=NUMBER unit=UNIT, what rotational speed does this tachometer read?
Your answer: value=2000 unit=rpm
